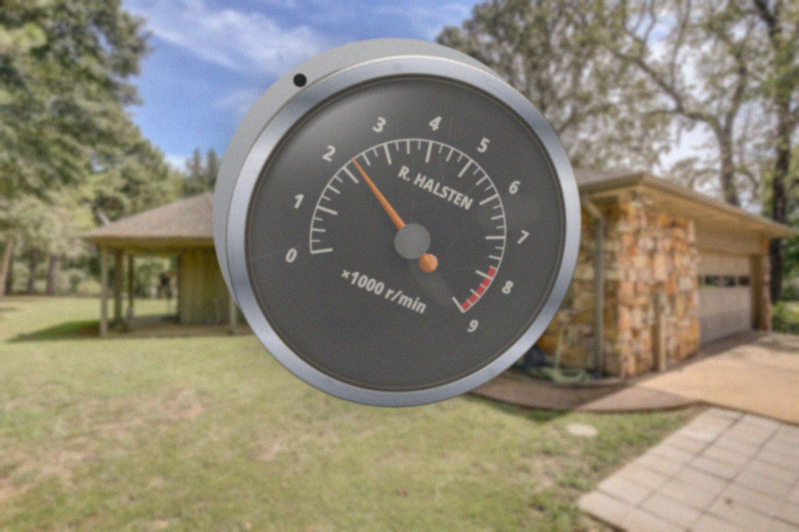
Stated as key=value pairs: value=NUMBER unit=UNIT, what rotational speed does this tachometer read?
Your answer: value=2250 unit=rpm
